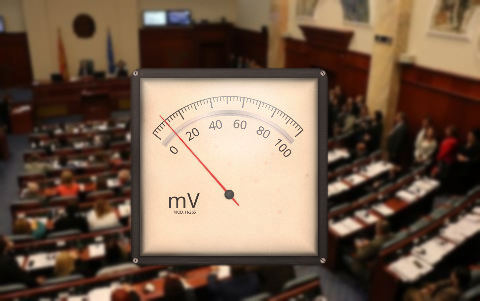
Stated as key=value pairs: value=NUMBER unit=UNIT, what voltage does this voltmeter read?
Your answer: value=10 unit=mV
